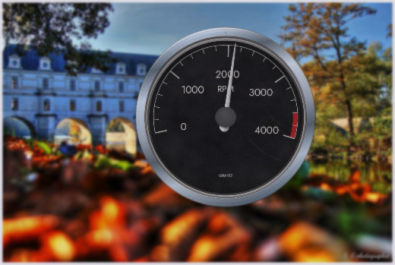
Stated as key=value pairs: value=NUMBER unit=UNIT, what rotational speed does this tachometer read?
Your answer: value=2100 unit=rpm
